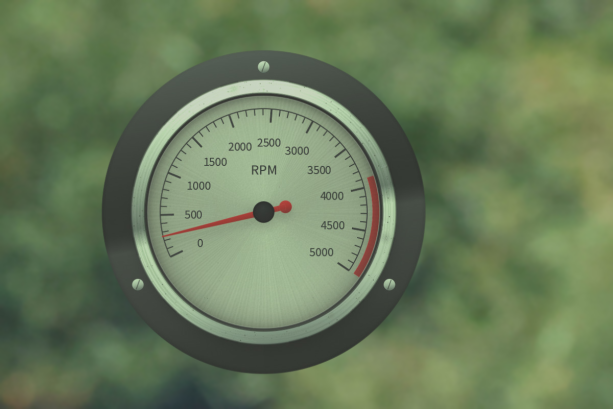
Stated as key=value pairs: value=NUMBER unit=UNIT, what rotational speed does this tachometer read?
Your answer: value=250 unit=rpm
